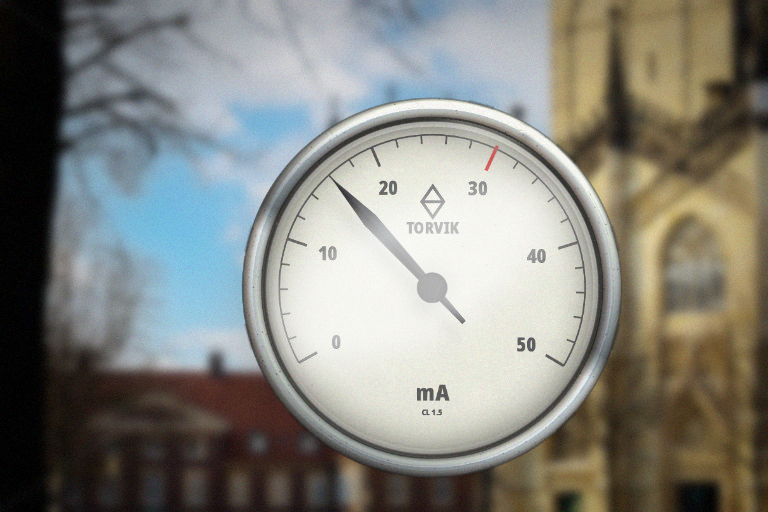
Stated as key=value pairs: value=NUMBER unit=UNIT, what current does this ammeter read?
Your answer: value=16 unit=mA
